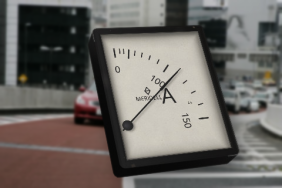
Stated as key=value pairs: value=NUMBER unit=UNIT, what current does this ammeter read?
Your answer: value=110 unit=A
